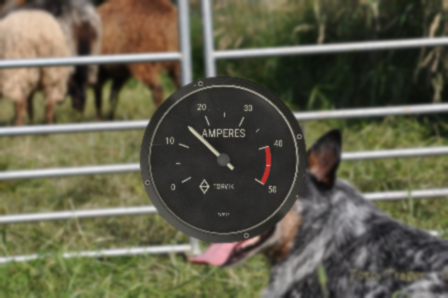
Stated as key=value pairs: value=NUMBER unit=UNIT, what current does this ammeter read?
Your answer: value=15 unit=A
